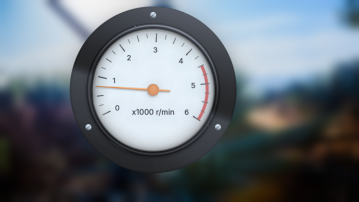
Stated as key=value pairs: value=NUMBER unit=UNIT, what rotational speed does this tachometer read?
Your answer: value=750 unit=rpm
